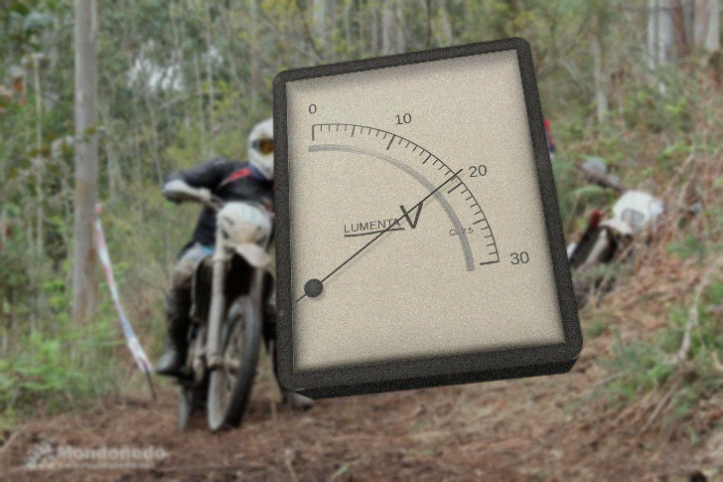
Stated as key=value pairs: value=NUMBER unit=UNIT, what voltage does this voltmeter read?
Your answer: value=19 unit=V
